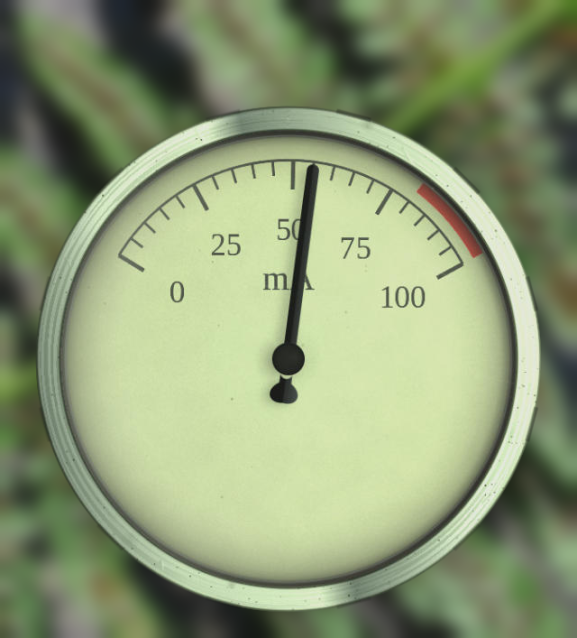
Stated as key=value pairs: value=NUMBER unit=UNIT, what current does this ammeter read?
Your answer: value=55 unit=mA
